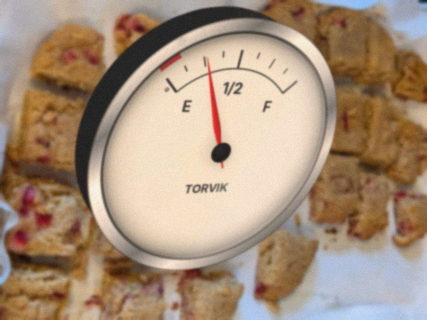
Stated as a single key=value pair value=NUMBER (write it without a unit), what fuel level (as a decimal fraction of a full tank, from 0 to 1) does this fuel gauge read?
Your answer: value=0.25
